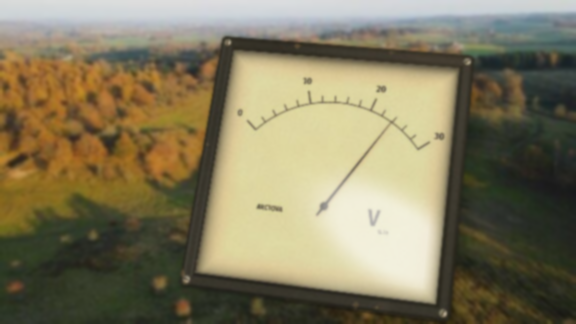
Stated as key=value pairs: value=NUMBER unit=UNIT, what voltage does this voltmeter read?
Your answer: value=24 unit=V
